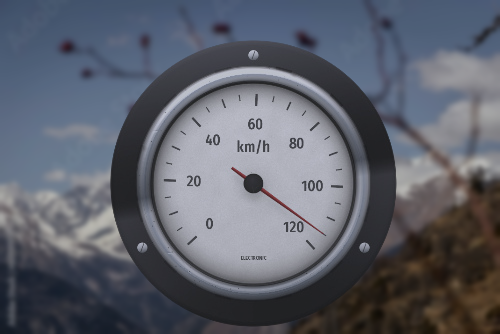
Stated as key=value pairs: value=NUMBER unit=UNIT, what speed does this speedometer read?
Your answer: value=115 unit=km/h
